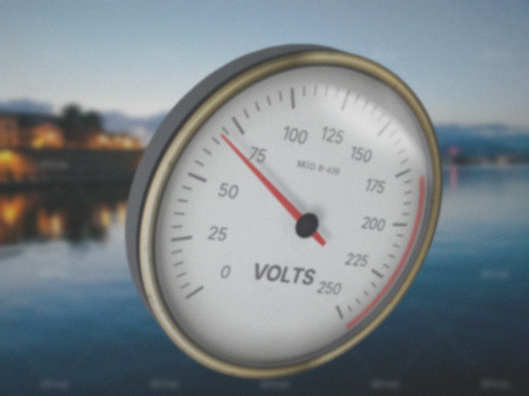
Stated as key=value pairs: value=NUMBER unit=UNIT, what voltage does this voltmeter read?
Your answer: value=67.5 unit=V
